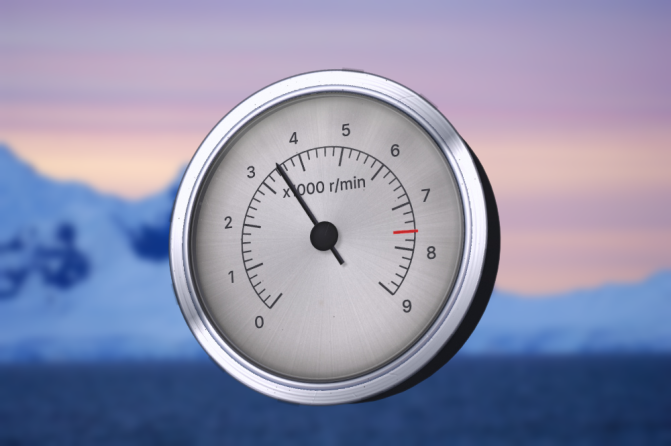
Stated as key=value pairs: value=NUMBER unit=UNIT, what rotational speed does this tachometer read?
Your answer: value=3500 unit=rpm
